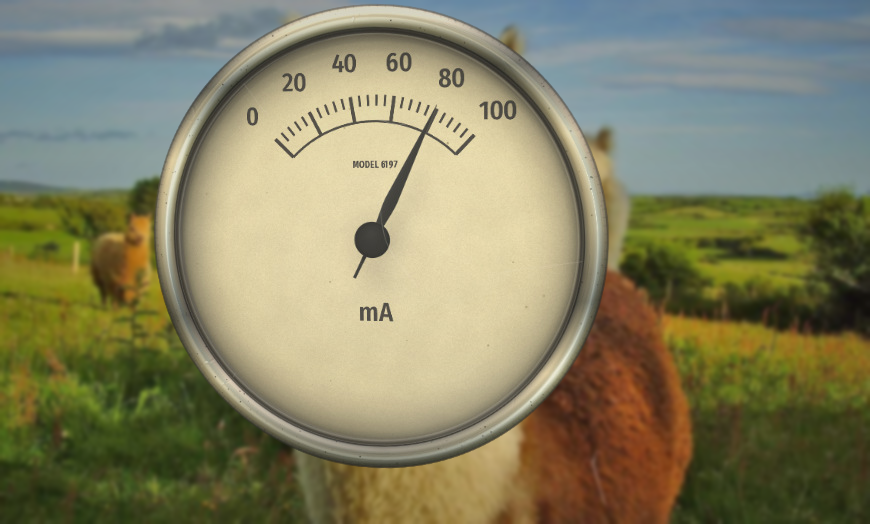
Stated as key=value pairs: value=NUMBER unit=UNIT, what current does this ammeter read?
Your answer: value=80 unit=mA
